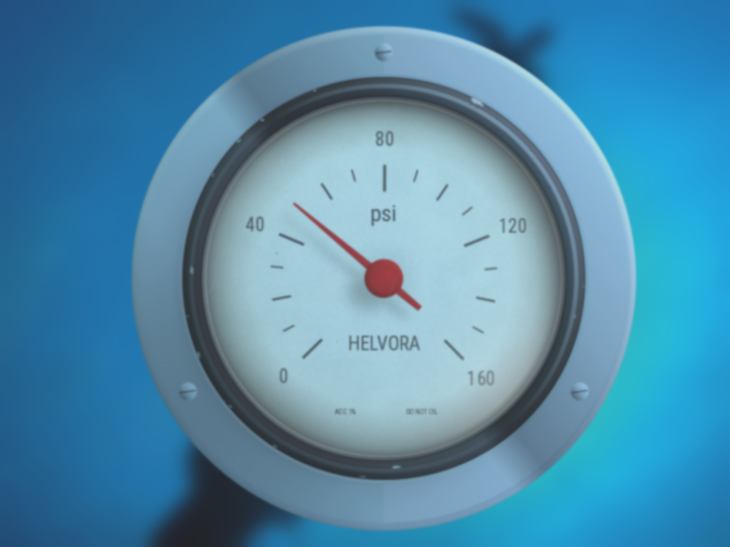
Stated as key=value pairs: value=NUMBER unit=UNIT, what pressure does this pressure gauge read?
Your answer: value=50 unit=psi
